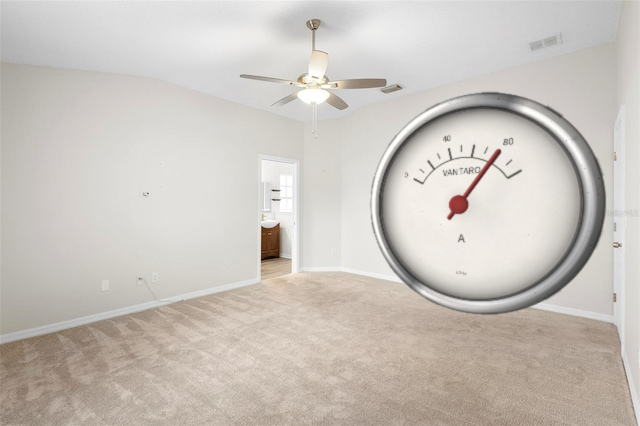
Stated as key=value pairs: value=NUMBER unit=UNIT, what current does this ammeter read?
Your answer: value=80 unit=A
